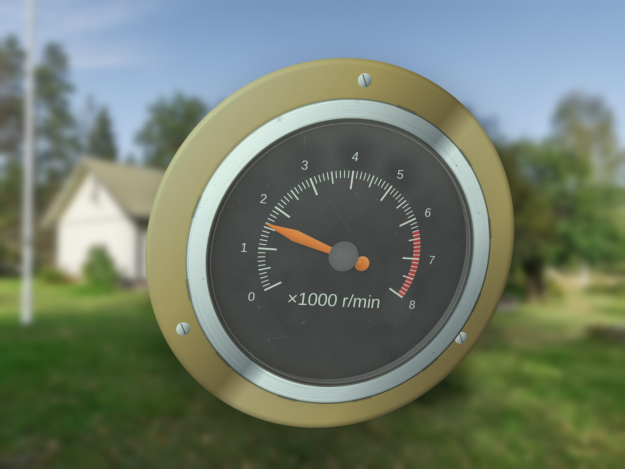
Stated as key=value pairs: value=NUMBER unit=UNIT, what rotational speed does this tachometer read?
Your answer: value=1600 unit=rpm
